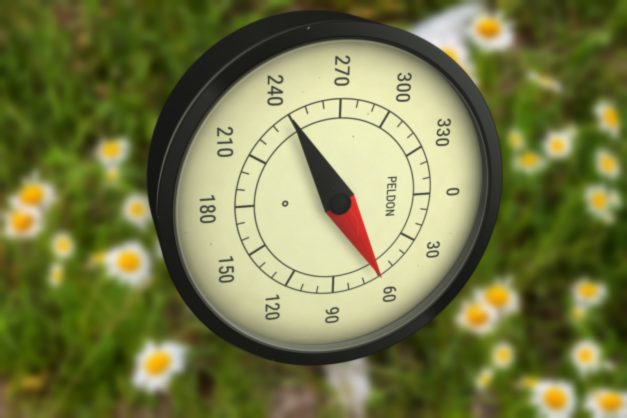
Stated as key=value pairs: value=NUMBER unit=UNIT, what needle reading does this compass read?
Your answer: value=60 unit=°
